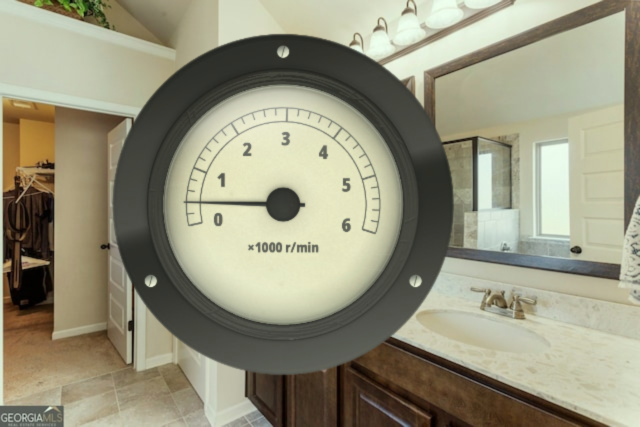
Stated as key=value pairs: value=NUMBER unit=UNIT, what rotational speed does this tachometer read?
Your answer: value=400 unit=rpm
